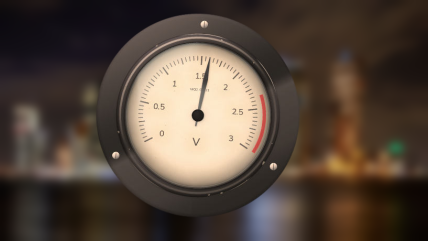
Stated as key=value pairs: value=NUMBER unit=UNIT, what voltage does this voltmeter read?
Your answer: value=1.6 unit=V
